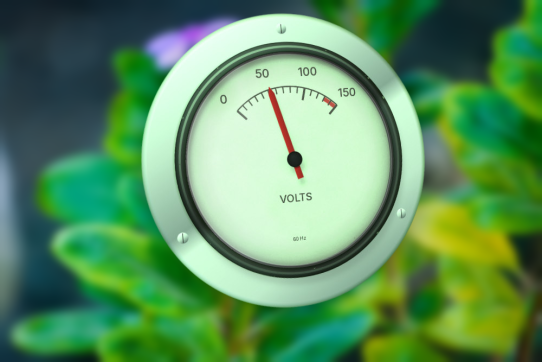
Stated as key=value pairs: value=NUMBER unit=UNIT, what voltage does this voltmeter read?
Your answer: value=50 unit=V
